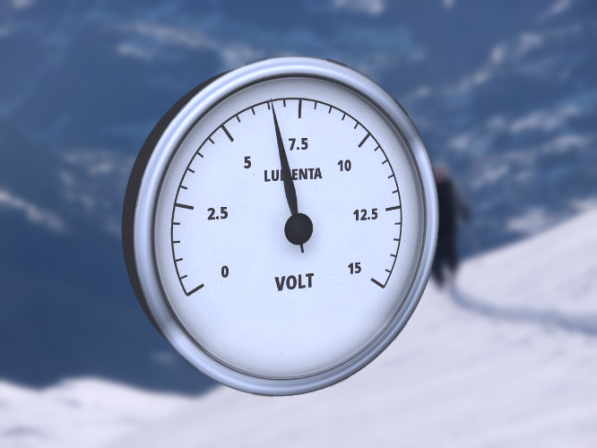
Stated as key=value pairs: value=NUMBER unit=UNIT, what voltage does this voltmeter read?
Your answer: value=6.5 unit=V
